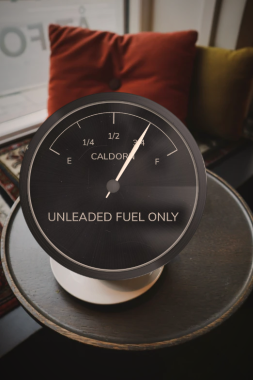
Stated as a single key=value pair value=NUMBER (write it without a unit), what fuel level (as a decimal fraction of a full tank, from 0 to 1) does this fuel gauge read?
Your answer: value=0.75
